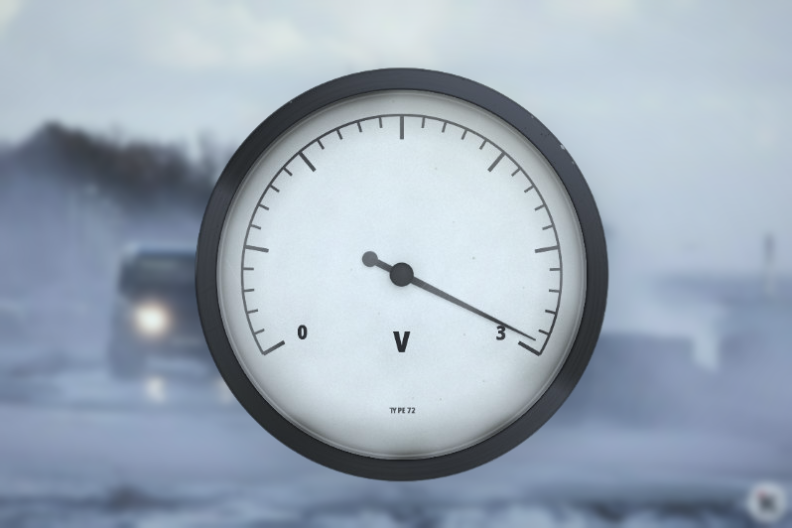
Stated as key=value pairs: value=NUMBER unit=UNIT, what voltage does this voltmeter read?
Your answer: value=2.95 unit=V
